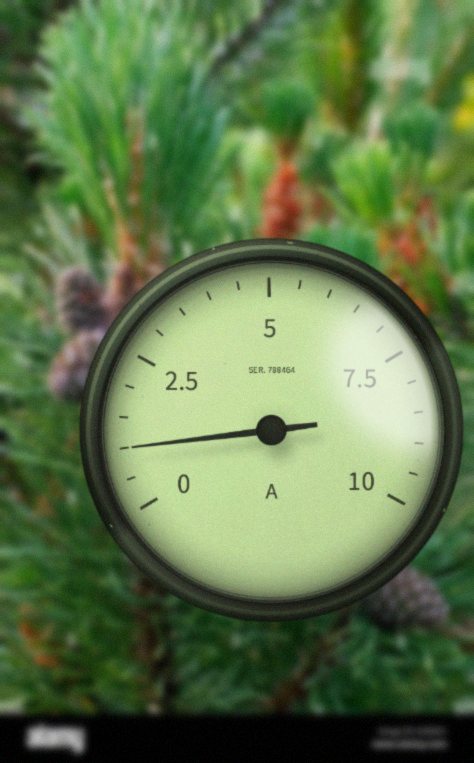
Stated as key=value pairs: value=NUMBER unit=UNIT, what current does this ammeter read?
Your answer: value=1 unit=A
